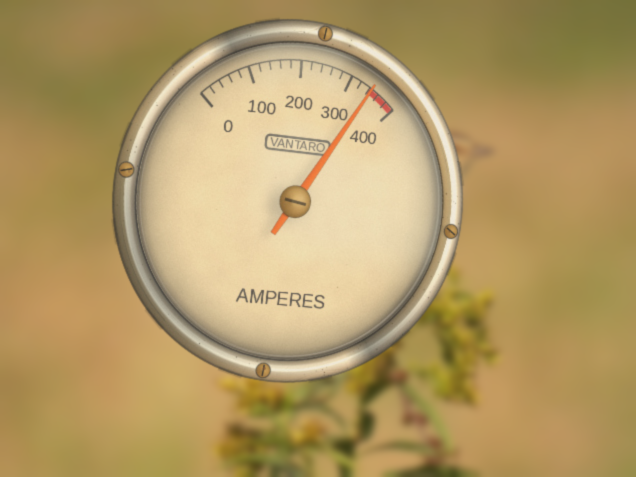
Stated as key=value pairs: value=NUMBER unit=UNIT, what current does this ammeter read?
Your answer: value=340 unit=A
